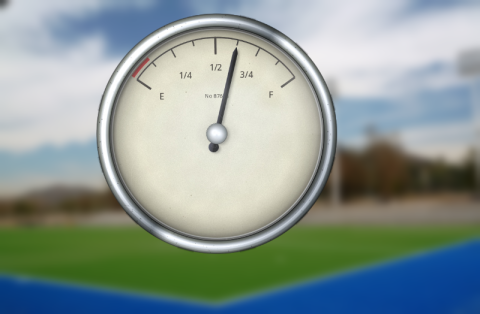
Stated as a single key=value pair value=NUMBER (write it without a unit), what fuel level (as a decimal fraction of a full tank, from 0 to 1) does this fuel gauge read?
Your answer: value=0.625
